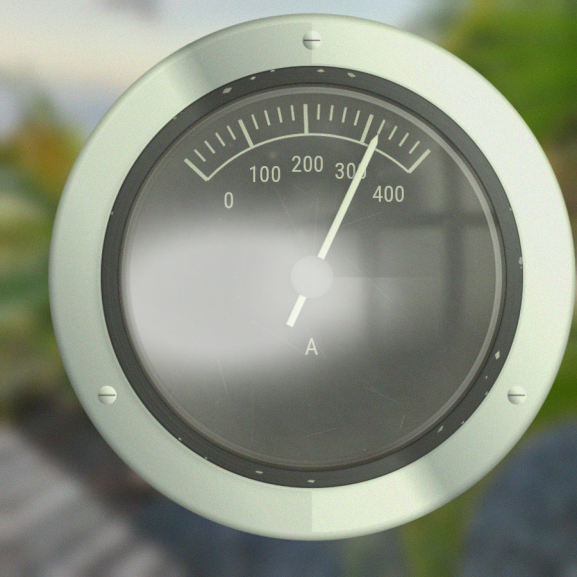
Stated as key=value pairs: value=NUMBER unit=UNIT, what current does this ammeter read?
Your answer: value=320 unit=A
